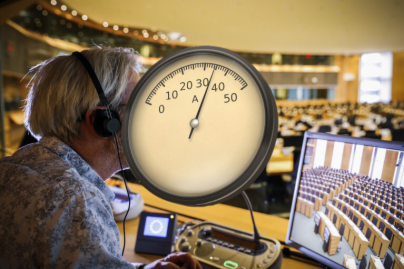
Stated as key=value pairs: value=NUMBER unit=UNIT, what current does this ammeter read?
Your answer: value=35 unit=A
